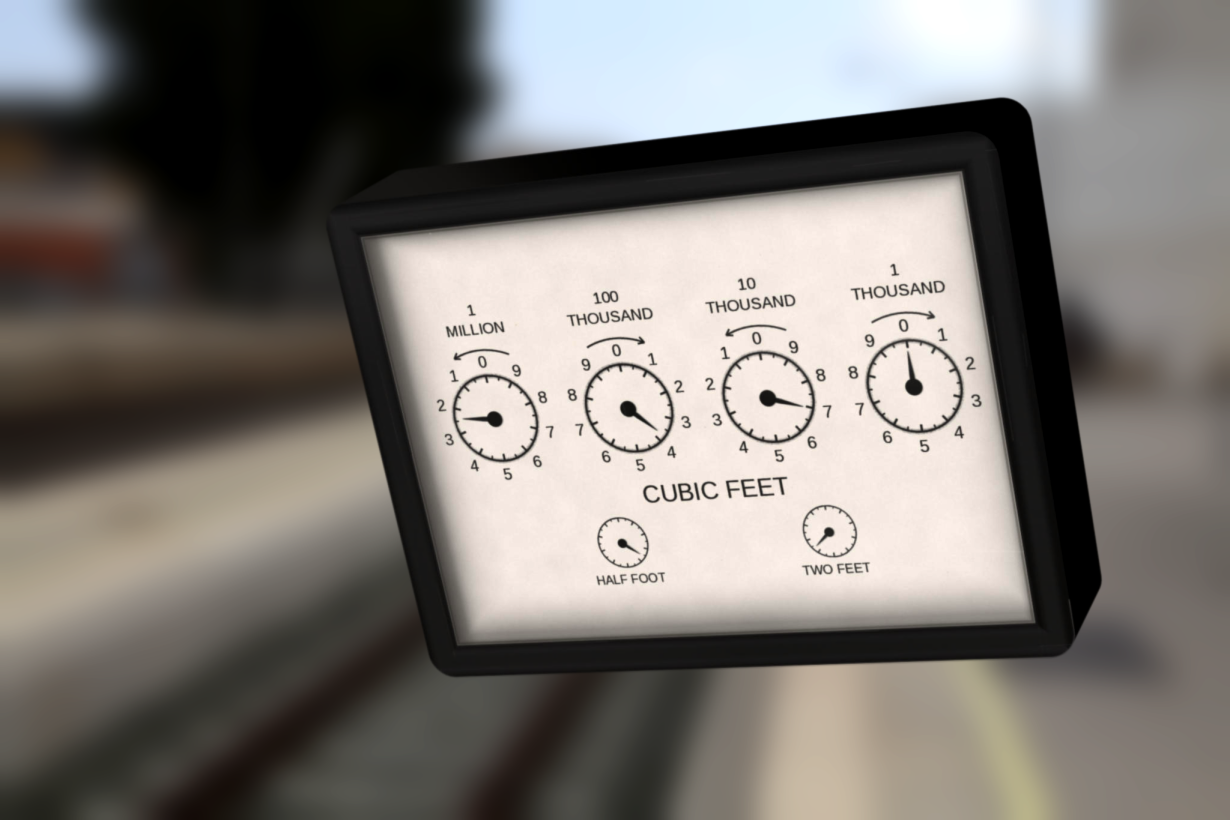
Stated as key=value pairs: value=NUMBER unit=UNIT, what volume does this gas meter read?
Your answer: value=237000 unit=ft³
